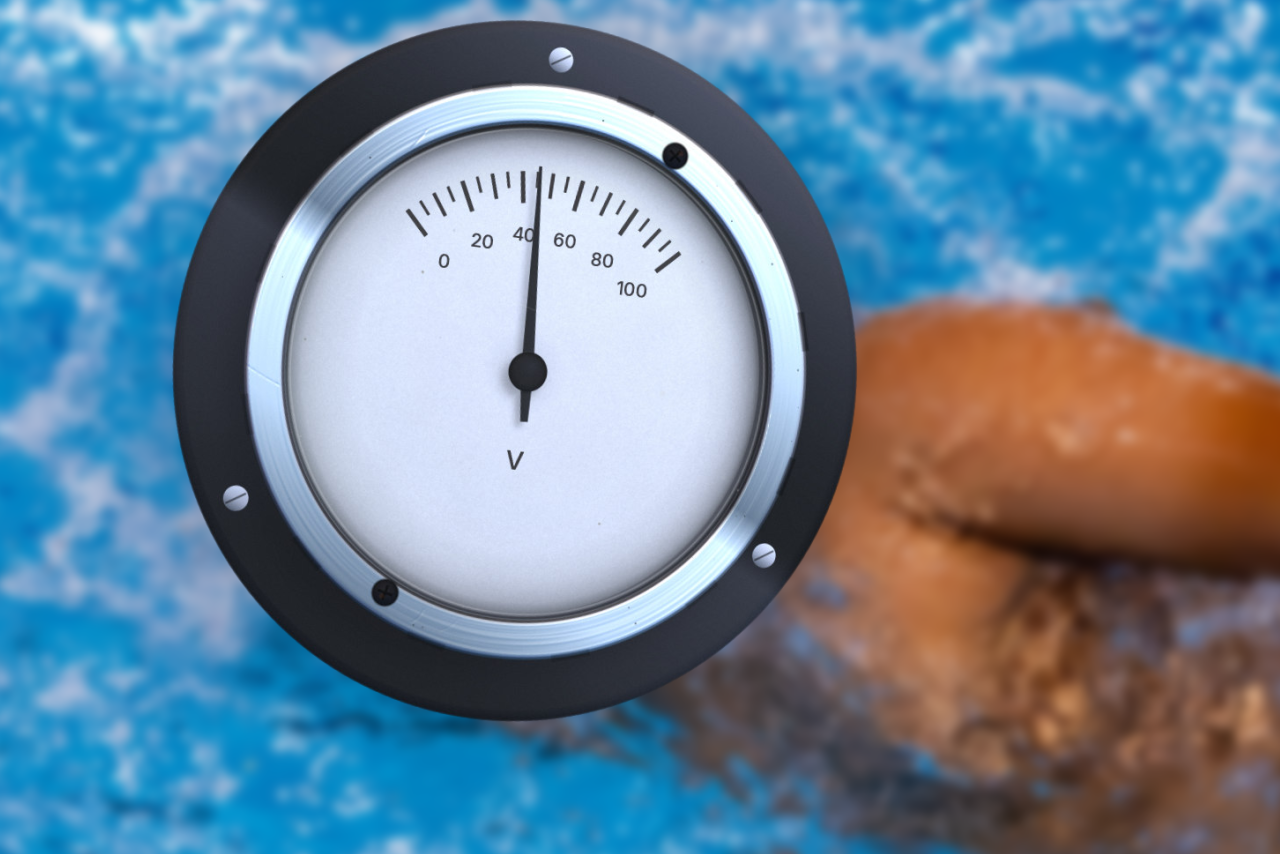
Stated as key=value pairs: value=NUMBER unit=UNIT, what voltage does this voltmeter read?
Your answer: value=45 unit=V
